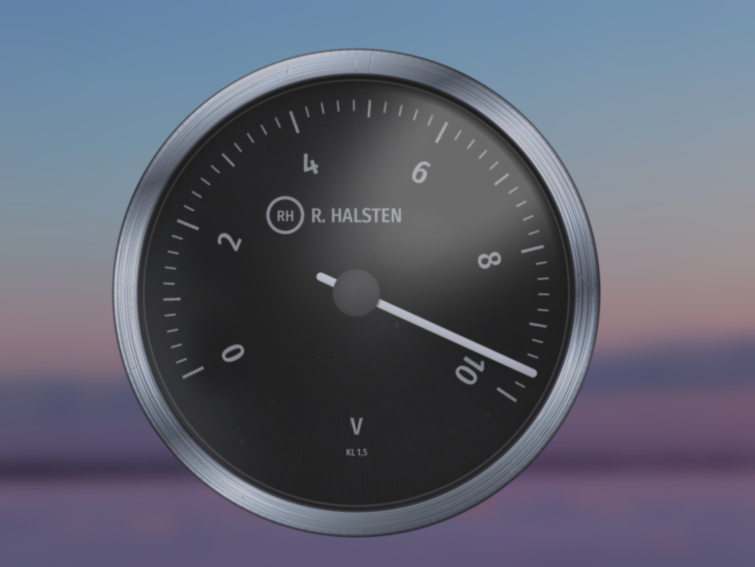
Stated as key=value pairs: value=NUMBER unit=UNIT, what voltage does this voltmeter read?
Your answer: value=9.6 unit=V
